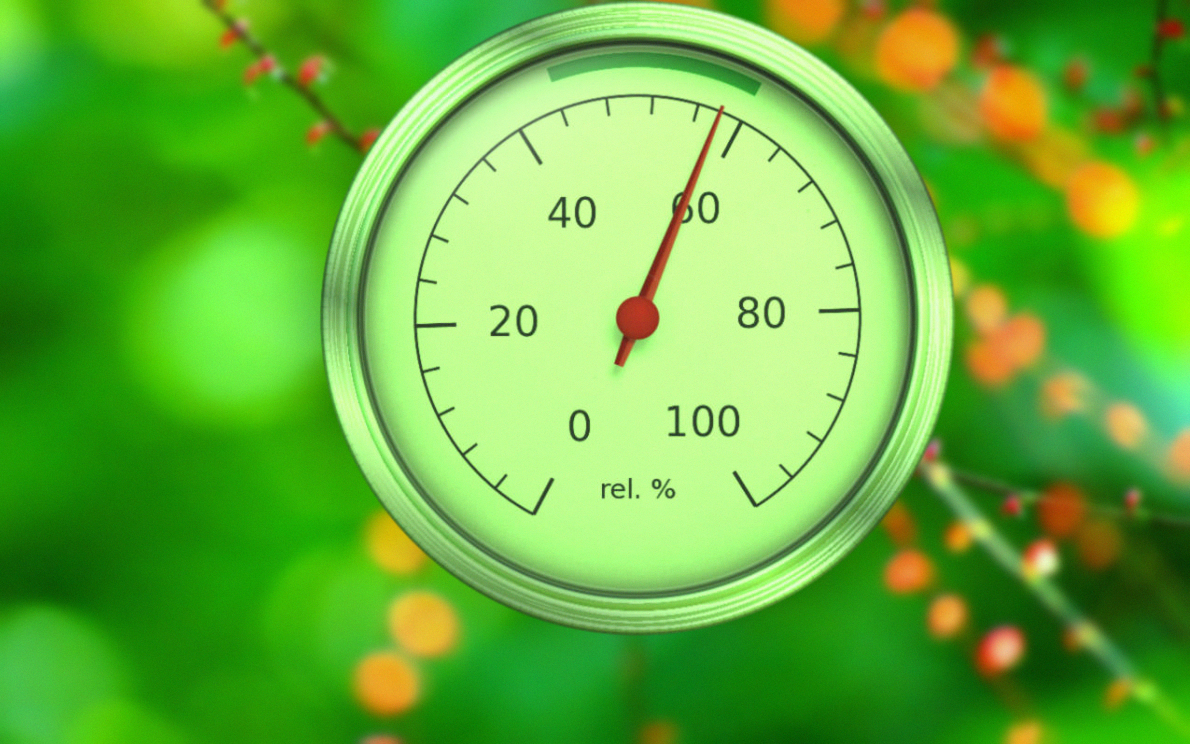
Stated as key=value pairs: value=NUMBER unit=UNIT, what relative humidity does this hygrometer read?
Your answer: value=58 unit=%
